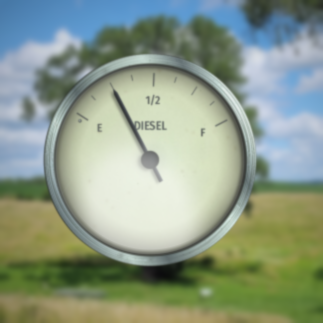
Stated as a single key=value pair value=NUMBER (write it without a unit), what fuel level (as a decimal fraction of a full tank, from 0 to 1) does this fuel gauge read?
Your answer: value=0.25
